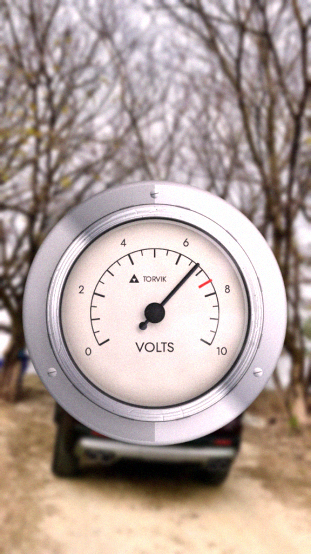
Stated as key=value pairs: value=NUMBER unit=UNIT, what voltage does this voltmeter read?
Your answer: value=6.75 unit=V
